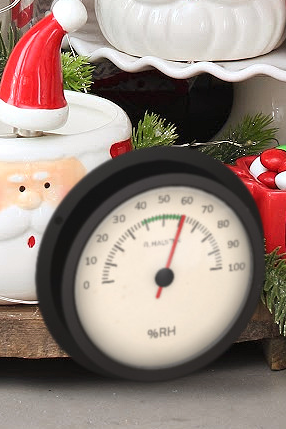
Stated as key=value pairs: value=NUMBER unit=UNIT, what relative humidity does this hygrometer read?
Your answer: value=60 unit=%
